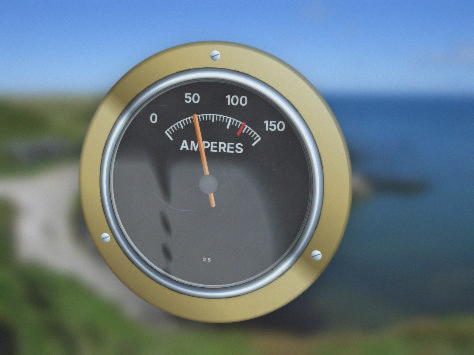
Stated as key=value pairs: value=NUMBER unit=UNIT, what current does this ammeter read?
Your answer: value=50 unit=A
